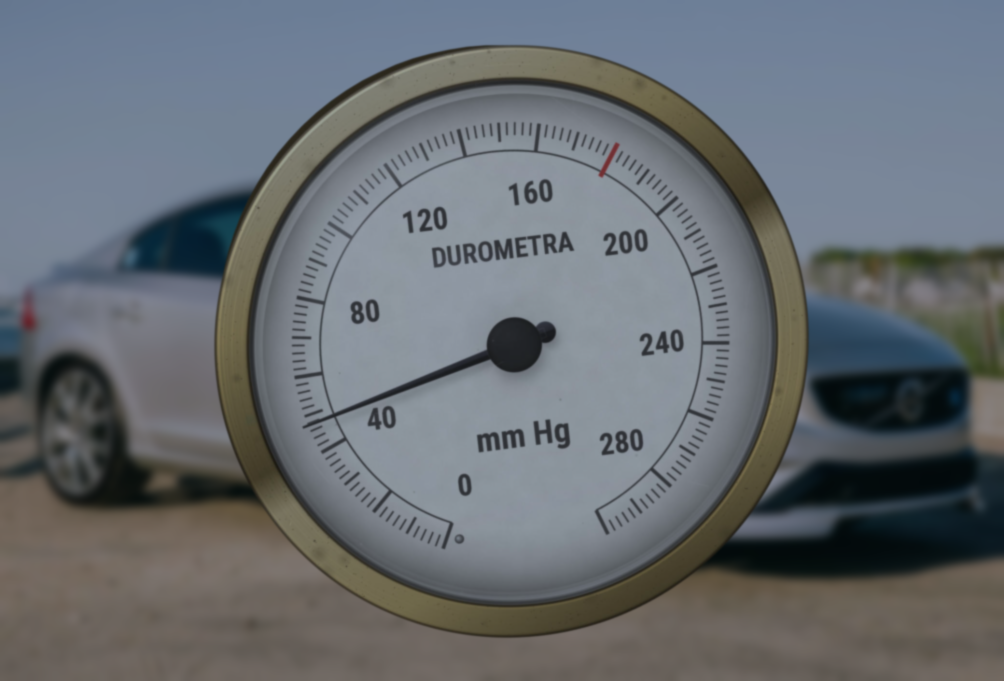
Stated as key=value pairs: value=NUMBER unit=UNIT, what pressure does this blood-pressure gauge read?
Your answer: value=48 unit=mmHg
